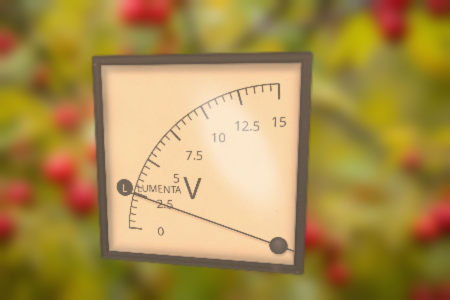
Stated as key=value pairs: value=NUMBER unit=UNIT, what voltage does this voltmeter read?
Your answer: value=2.5 unit=V
